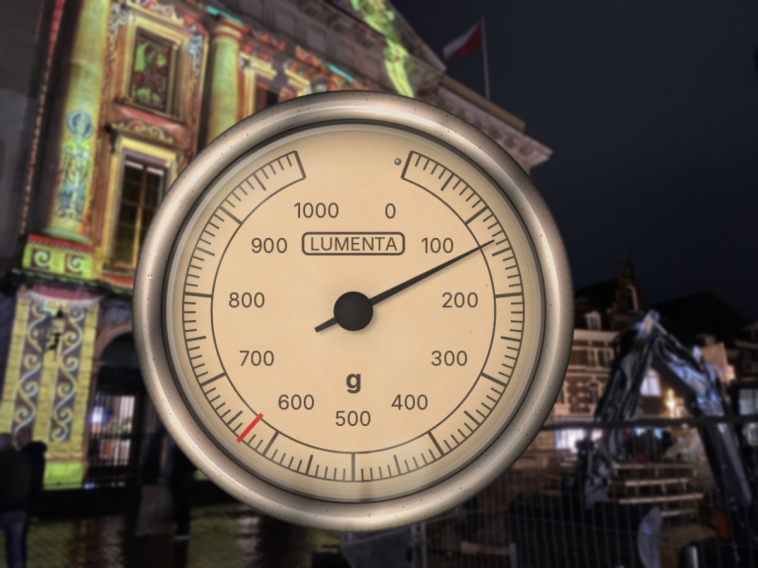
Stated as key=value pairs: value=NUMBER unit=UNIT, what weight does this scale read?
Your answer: value=135 unit=g
